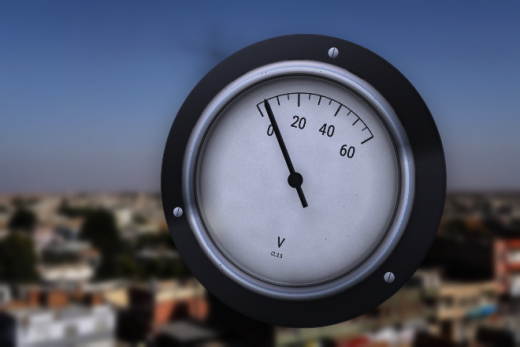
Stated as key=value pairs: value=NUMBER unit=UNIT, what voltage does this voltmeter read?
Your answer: value=5 unit=V
